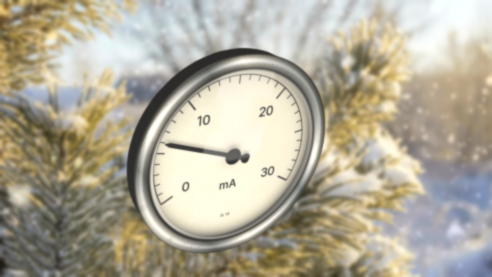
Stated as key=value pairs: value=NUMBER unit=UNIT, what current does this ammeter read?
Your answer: value=6 unit=mA
